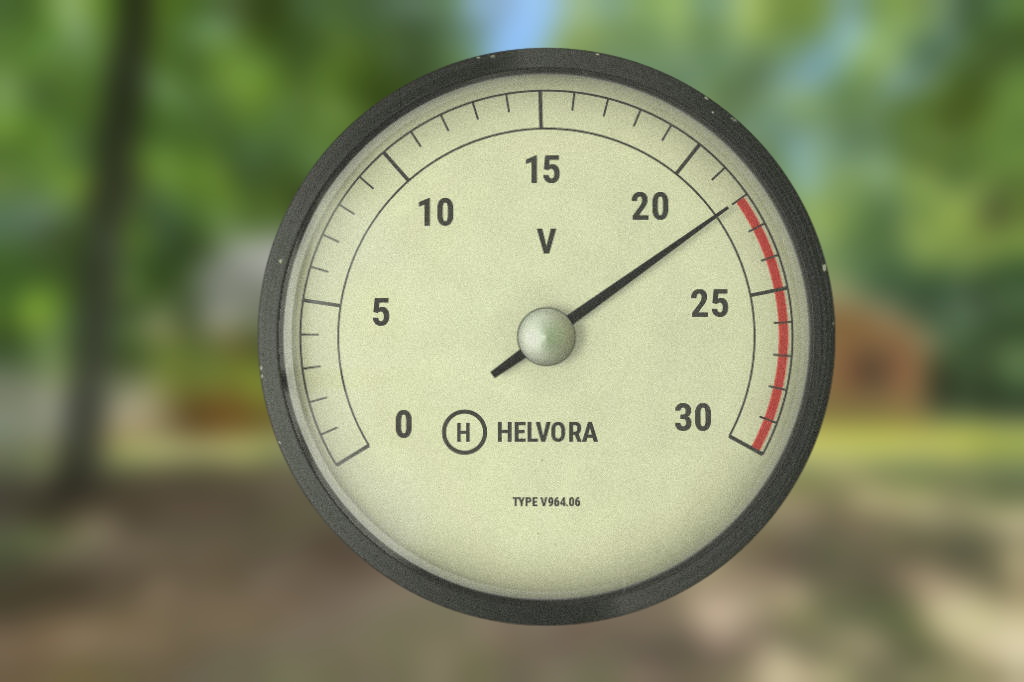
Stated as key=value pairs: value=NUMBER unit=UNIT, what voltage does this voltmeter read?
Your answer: value=22 unit=V
